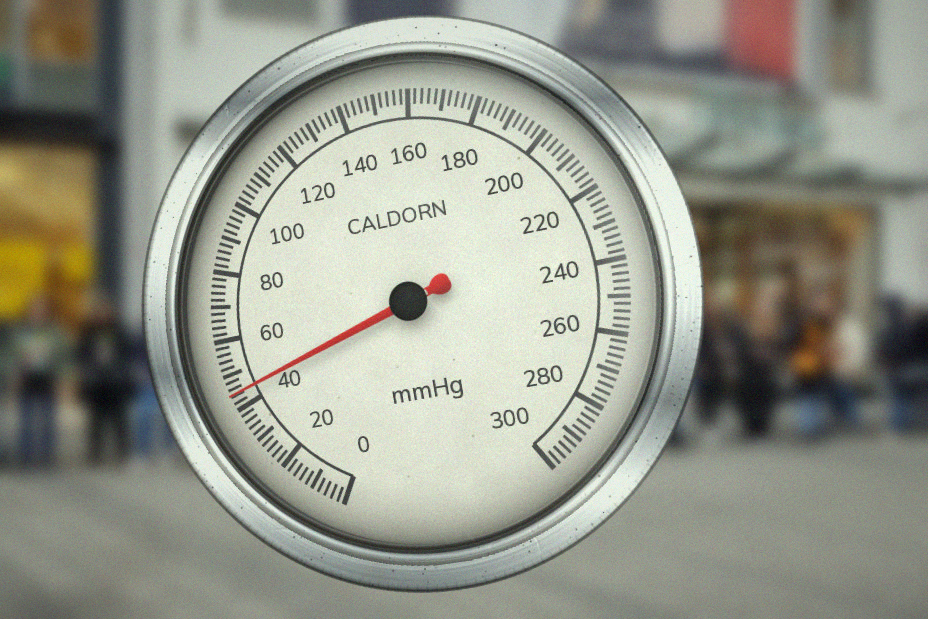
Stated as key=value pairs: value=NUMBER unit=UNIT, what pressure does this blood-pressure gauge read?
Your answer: value=44 unit=mmHg
